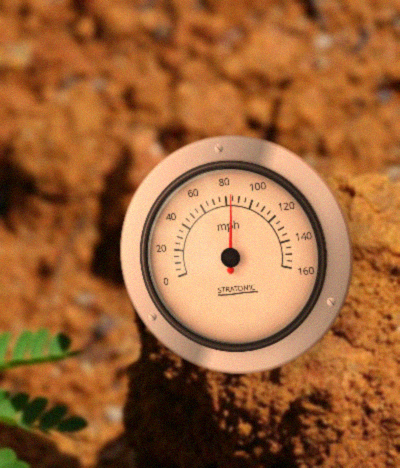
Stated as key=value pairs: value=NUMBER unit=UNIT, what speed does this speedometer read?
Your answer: value=85 unit=mph
